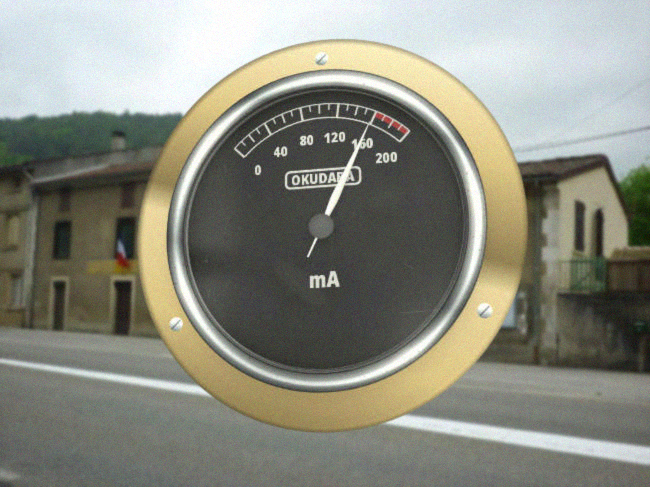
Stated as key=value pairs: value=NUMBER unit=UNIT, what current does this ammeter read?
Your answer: value=160 unit=mA
